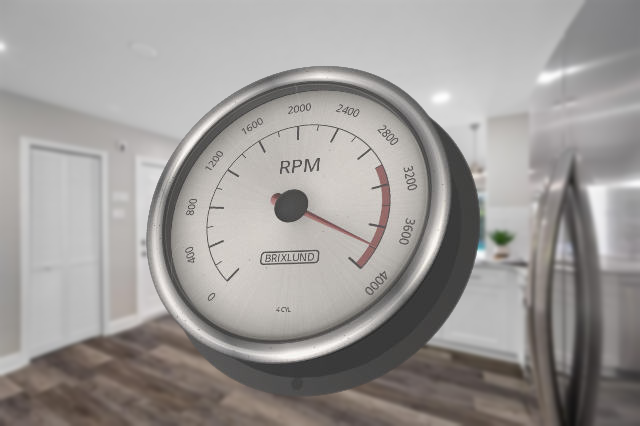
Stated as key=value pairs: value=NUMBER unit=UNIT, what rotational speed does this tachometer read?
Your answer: value=3800 unit=rpm
